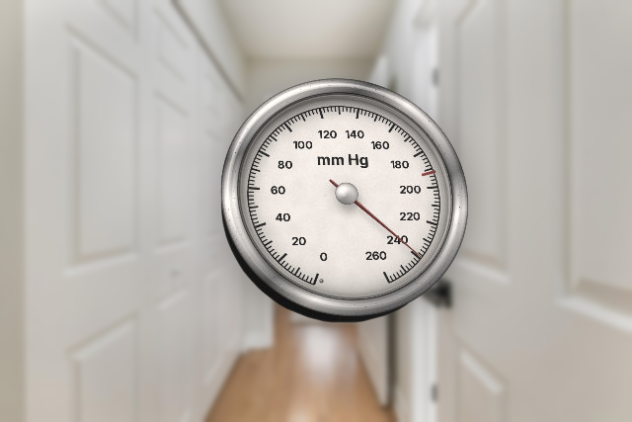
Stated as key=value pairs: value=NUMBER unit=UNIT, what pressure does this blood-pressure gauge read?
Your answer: value=240 unit=mmHg
